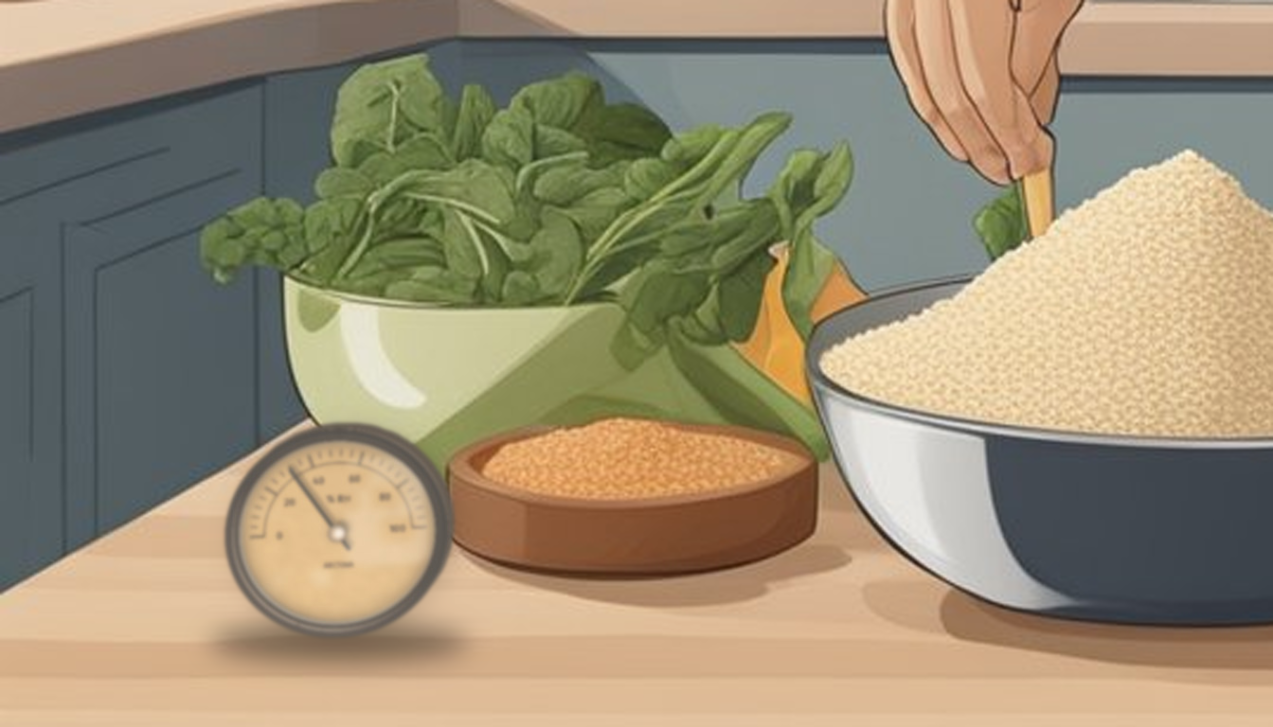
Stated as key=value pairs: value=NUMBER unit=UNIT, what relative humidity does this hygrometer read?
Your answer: value=32 unit=%
